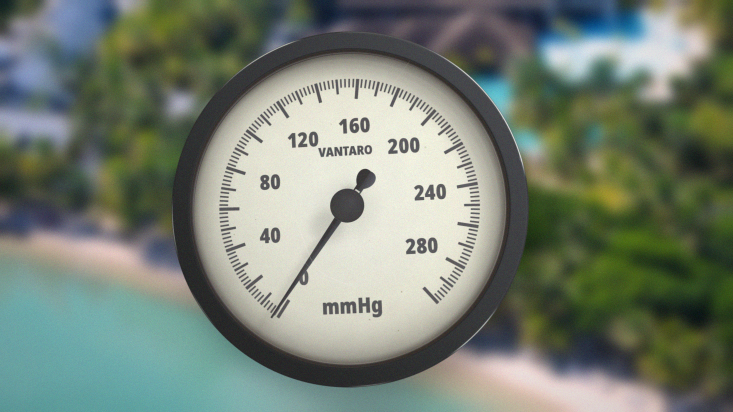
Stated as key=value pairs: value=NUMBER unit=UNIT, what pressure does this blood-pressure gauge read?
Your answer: value=2 unit=mmHg
